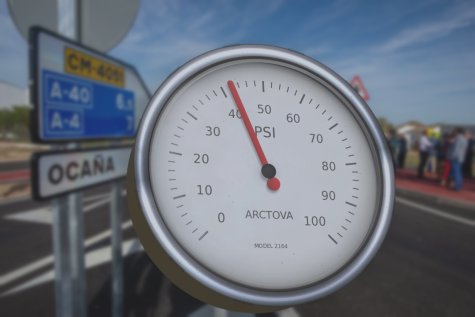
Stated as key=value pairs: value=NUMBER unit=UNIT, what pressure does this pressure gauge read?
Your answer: value=42 unit=psi
